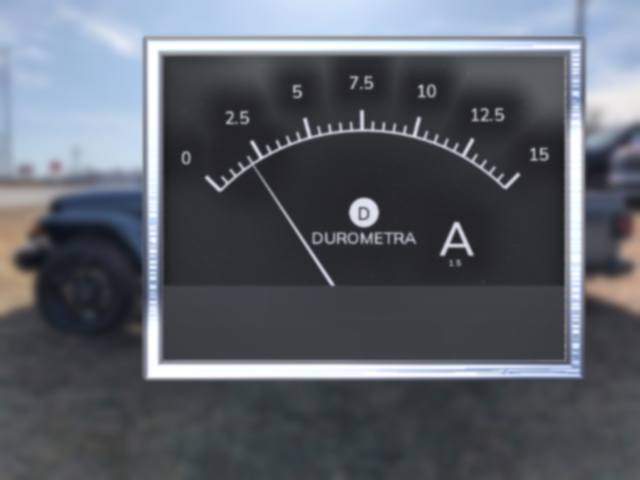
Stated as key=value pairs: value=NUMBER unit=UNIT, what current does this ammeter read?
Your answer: value=2 unit=A
